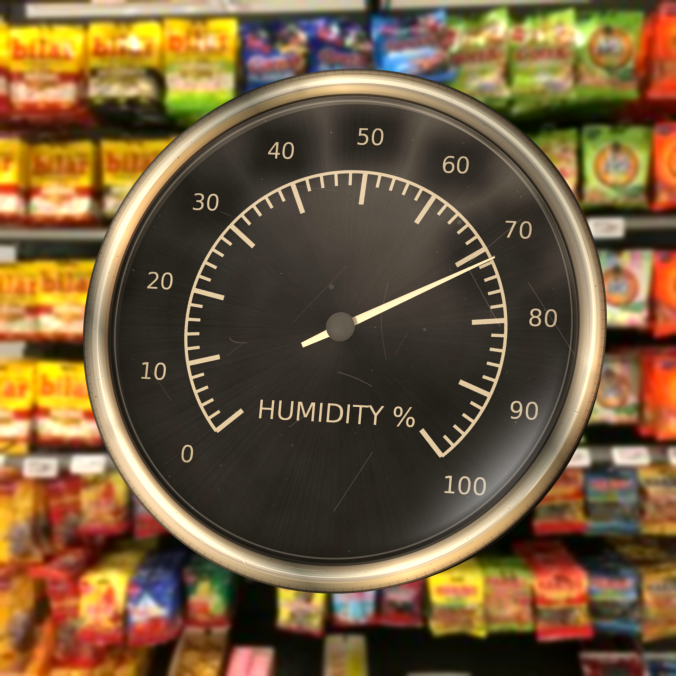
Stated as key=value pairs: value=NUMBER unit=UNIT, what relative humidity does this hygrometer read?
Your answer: value=72 unit=%
